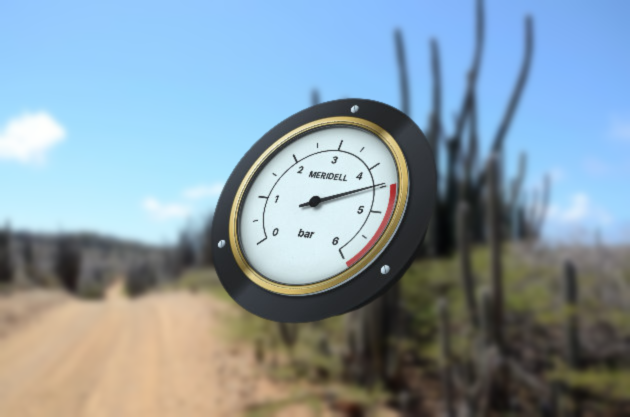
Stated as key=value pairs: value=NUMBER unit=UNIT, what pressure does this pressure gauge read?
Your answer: value=4.5 unit=bar
